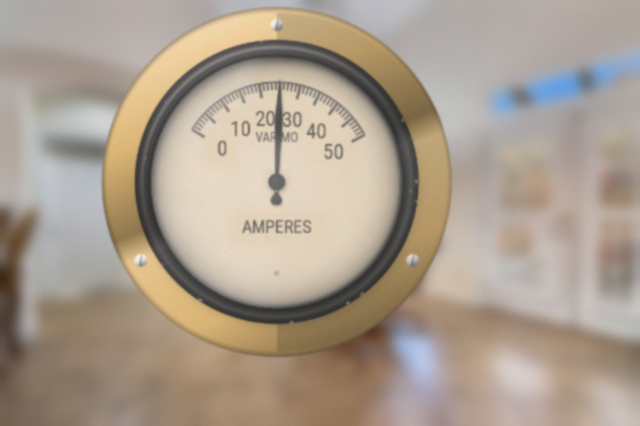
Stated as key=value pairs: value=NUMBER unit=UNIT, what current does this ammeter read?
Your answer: value=25 unit=A
